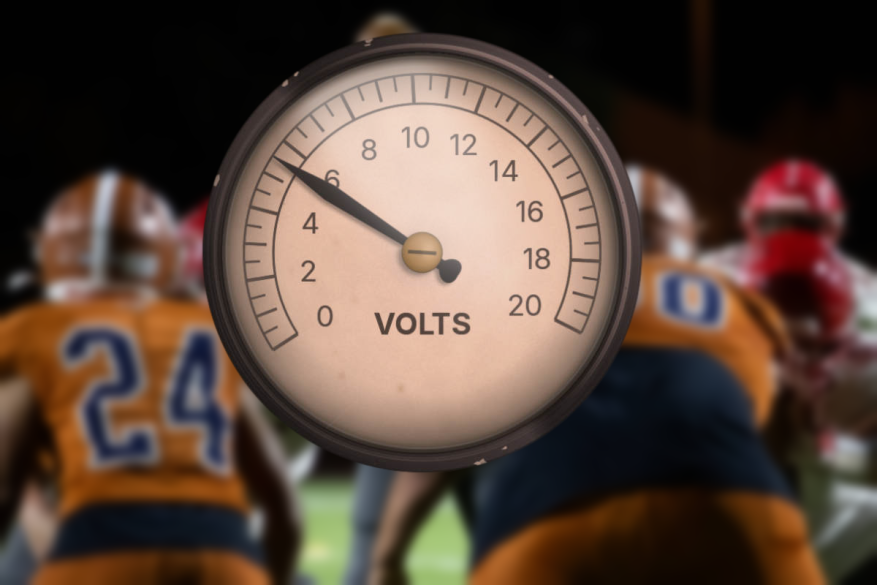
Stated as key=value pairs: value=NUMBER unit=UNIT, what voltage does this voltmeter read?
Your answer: value=5.5 unit=V
